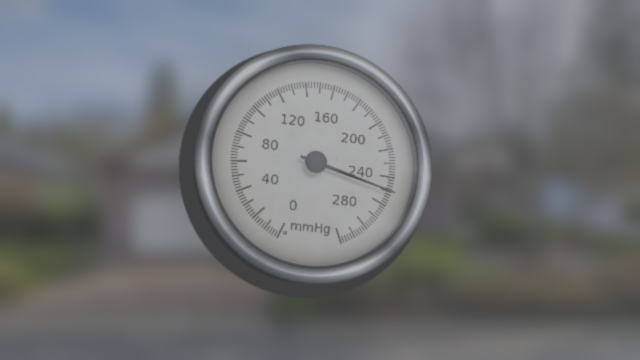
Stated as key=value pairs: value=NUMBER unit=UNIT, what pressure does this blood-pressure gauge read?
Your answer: value=250 unit=mmHg
